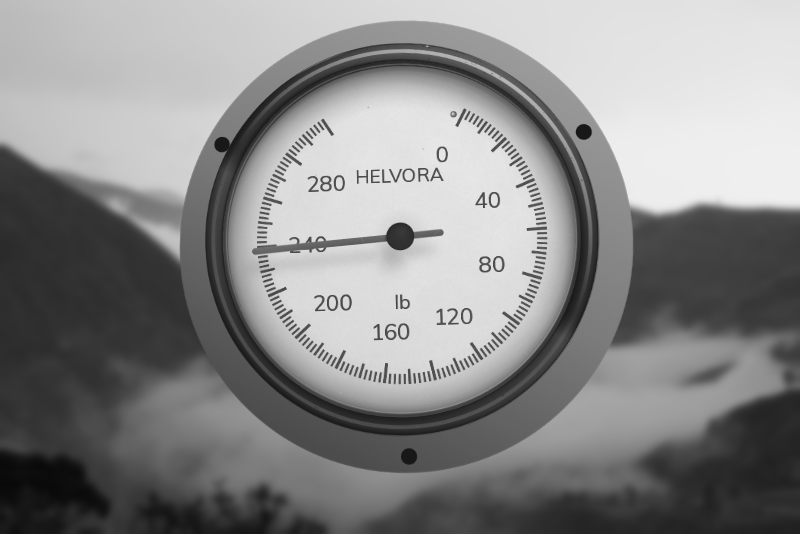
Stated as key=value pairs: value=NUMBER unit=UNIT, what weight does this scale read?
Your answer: value=238 unit=lb
